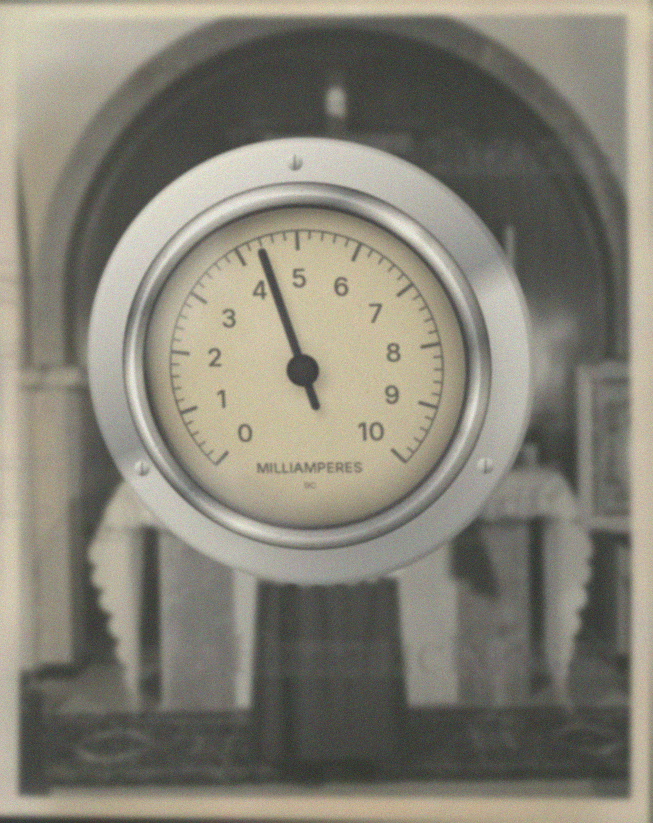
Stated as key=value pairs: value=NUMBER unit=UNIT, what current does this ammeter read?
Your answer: value=4.4 unit=mA
